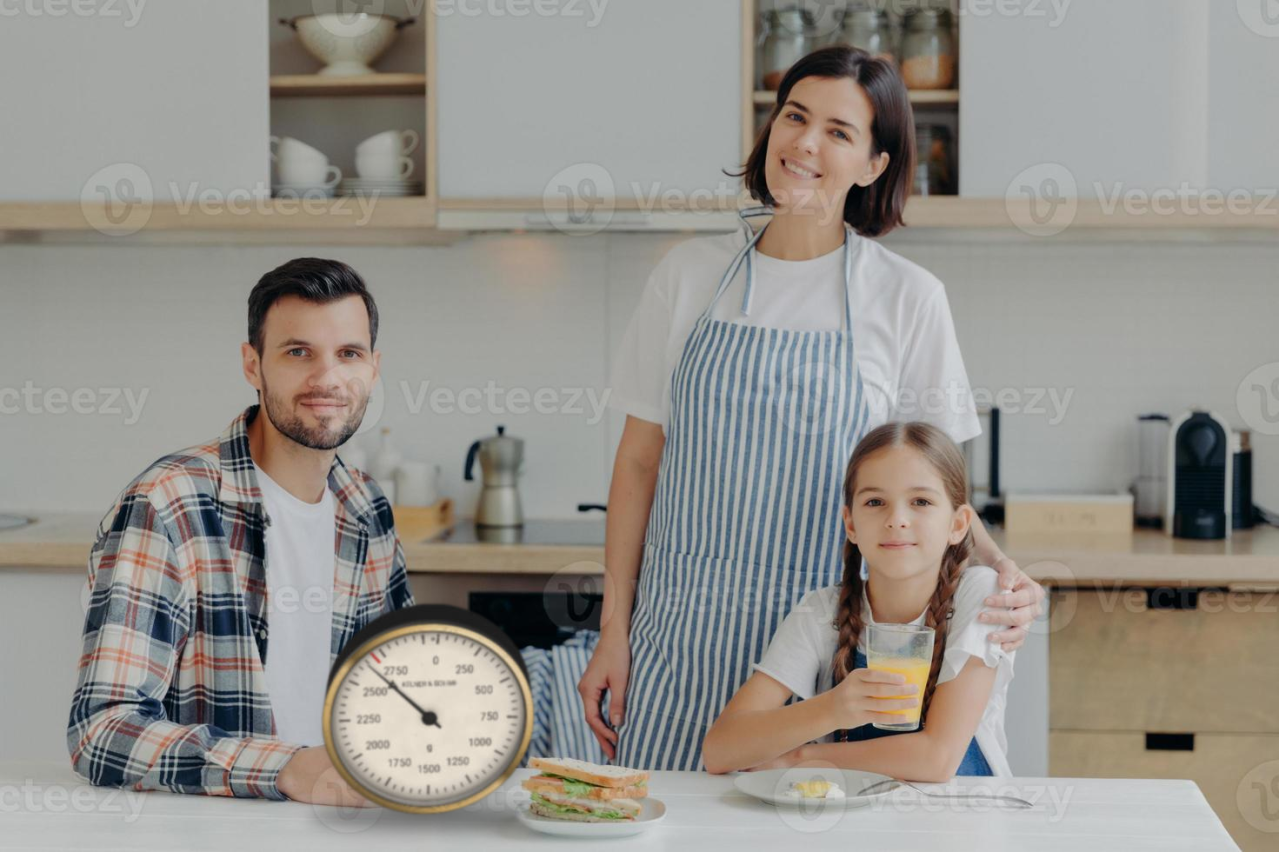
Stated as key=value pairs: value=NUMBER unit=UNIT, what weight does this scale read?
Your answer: value=2650 unit=g
